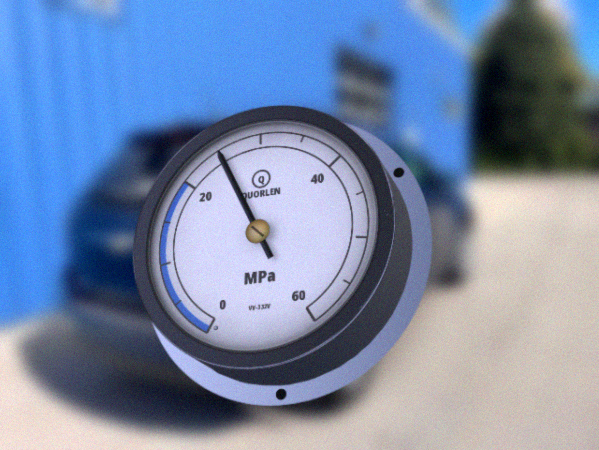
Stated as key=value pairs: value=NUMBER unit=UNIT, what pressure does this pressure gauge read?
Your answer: value=25 unit=MPa
